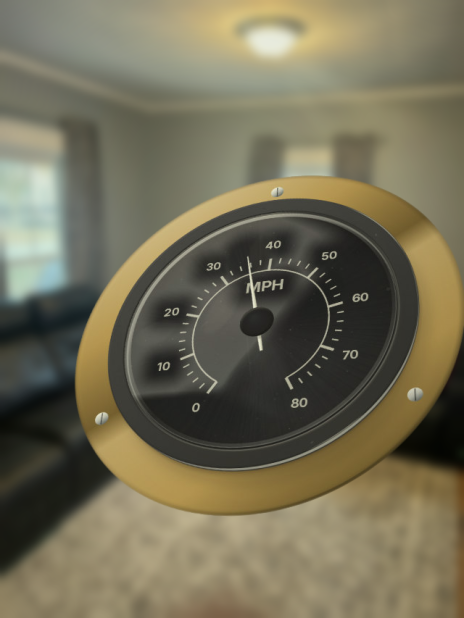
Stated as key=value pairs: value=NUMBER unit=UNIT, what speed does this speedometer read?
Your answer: value=36 unit=mph
